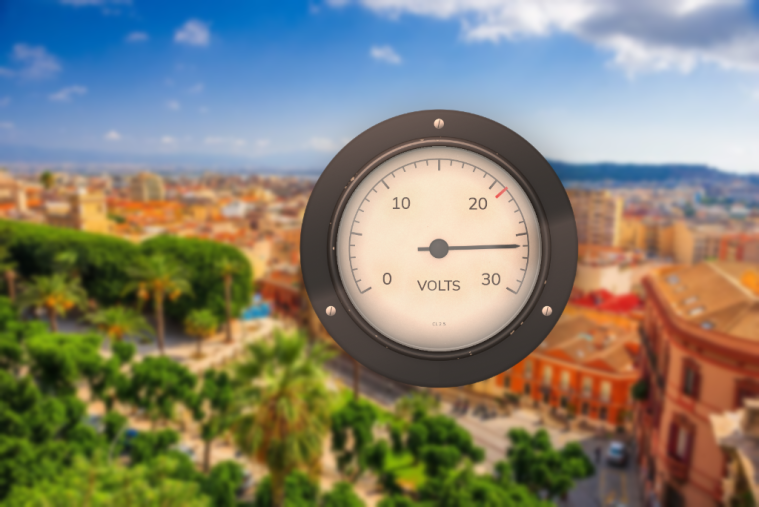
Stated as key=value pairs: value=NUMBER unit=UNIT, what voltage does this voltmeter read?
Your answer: value=26 unit=V
